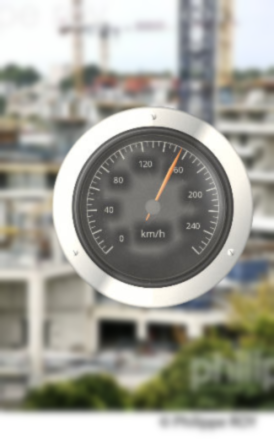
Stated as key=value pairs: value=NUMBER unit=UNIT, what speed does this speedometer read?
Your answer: value=155 unit=km/h
